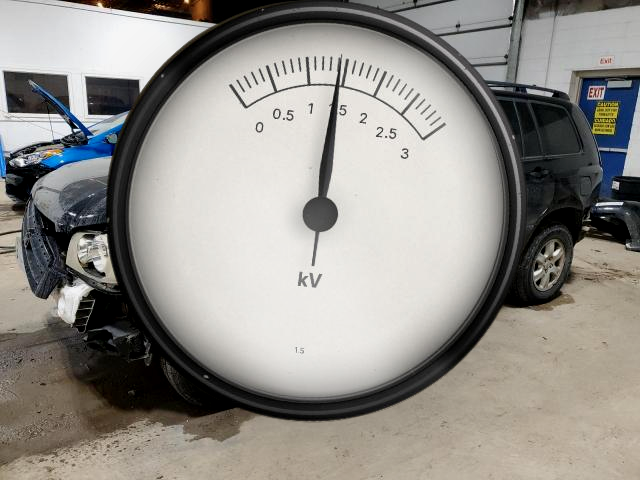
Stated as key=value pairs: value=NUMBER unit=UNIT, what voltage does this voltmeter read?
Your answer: value=1.4 unit=kV
